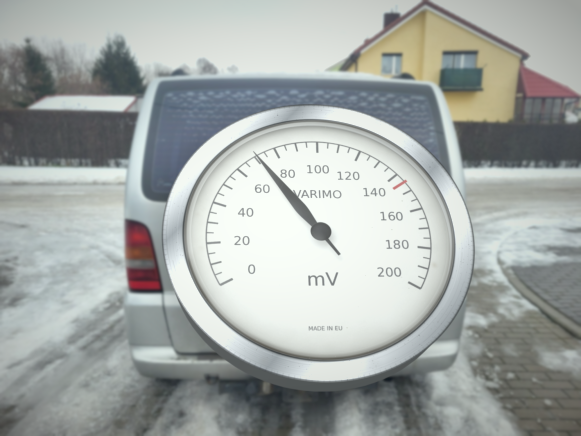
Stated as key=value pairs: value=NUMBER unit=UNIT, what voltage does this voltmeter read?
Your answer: value=70 unit=mV
